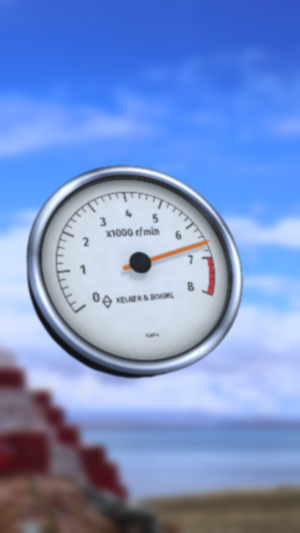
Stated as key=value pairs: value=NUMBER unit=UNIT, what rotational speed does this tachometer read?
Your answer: value=6600 unit=rpm
